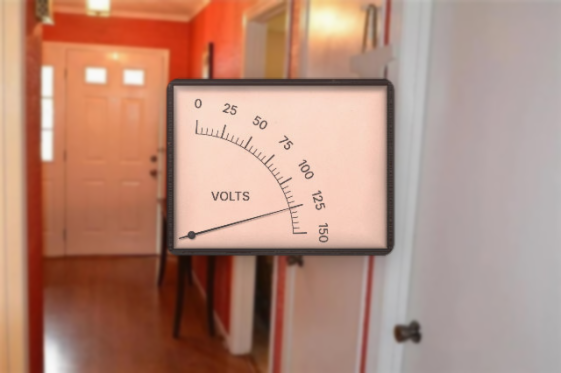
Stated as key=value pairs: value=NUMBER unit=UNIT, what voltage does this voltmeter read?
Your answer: value=125 unit=V
